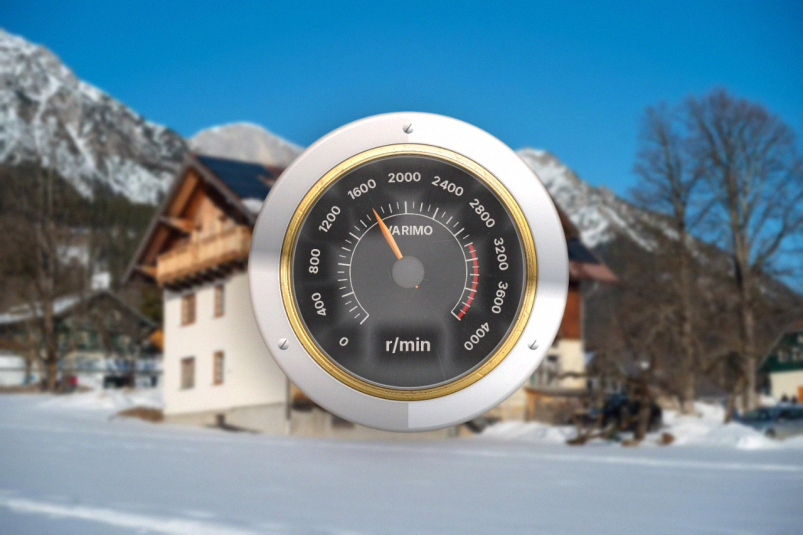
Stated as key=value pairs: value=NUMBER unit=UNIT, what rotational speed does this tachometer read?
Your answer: value=1600 unit=rpm
